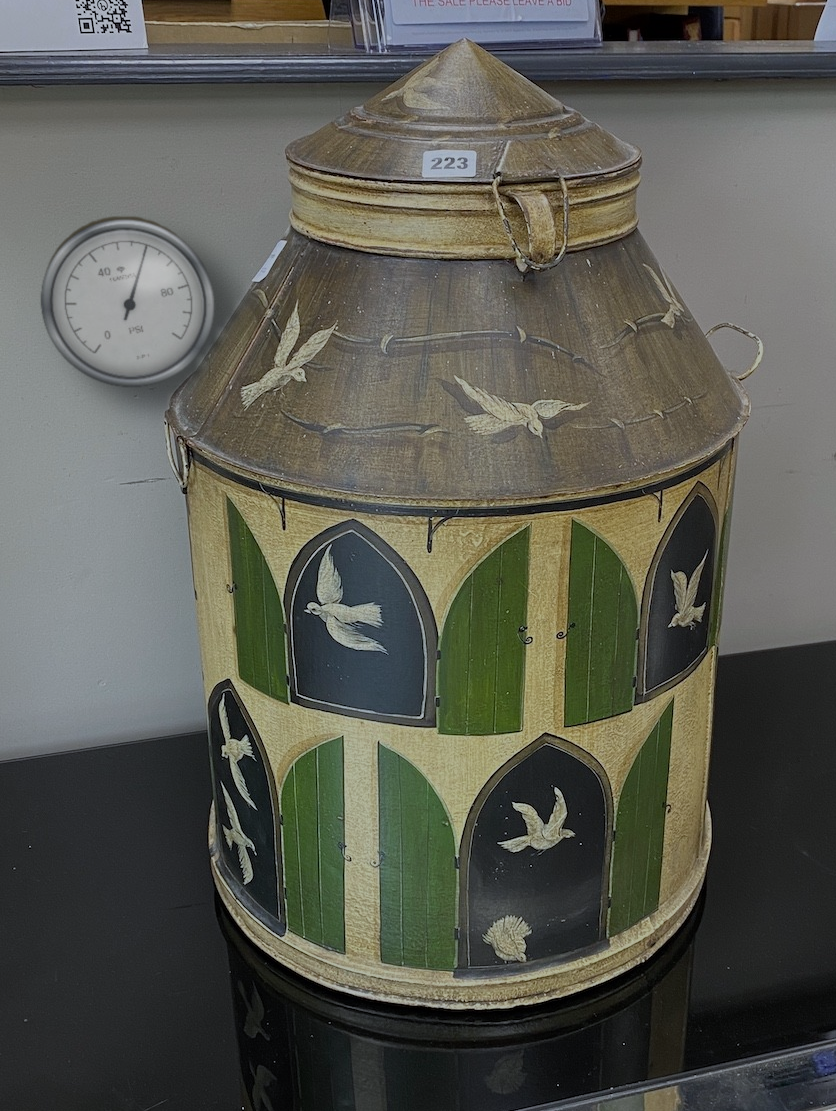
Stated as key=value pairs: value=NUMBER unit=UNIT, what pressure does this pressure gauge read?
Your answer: value=60 unit=psi
